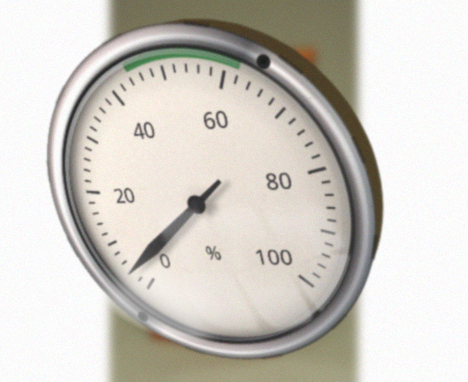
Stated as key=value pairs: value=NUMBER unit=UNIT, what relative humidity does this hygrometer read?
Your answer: value=4 unit=%
